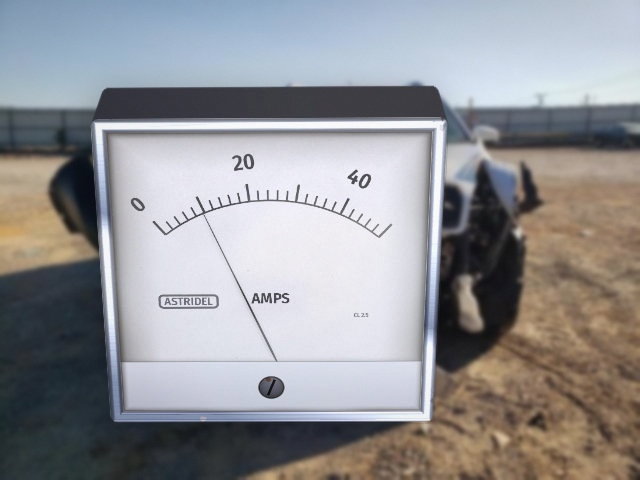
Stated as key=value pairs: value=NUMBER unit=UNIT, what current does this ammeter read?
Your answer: value=10 unit=A
